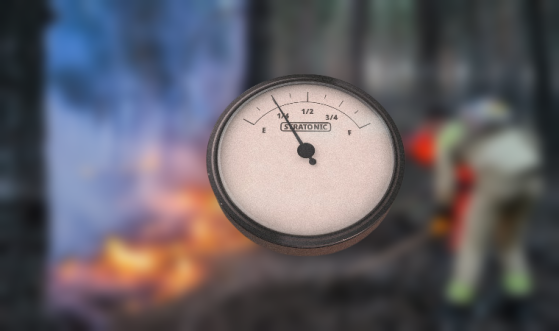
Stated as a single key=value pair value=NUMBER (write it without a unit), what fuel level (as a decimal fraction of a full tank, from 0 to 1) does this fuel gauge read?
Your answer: value=0.25
